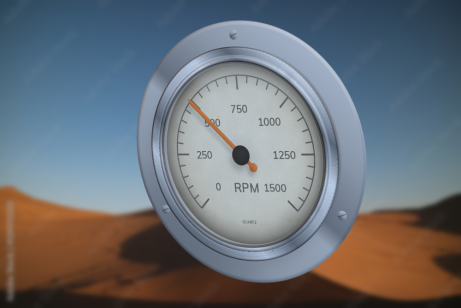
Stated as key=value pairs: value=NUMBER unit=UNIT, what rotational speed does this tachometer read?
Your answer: value=500 unit=rpm
